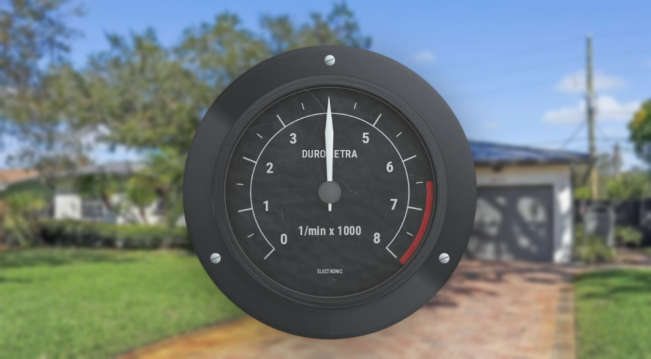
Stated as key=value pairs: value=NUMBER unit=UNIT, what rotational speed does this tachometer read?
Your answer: value=4000 unit=rpm
